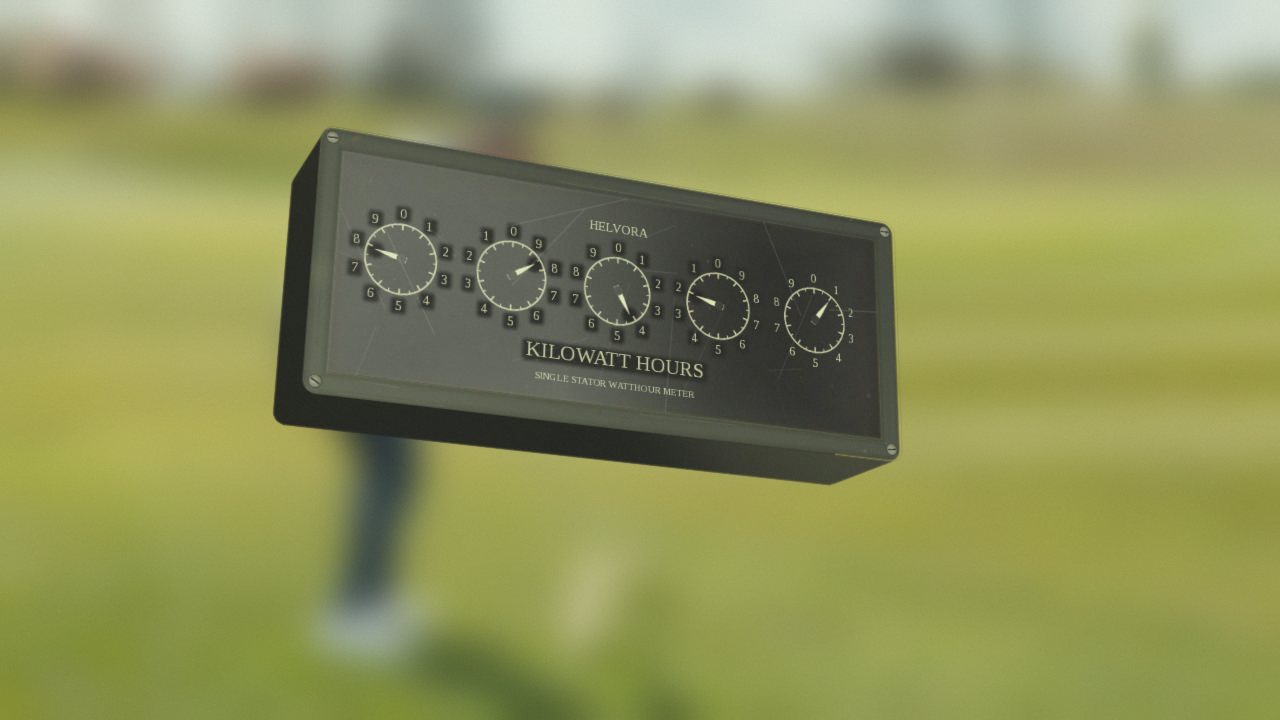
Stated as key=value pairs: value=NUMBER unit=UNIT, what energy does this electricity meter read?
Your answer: value=78421 unit=kWh
